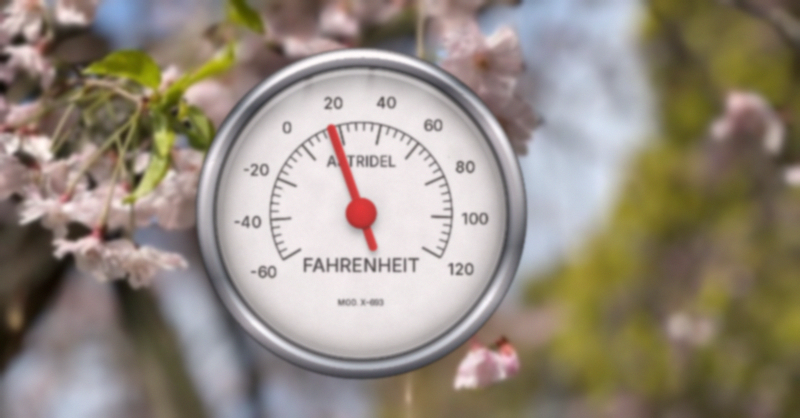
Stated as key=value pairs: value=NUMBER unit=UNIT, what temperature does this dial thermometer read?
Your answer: value=16 unit=°F
